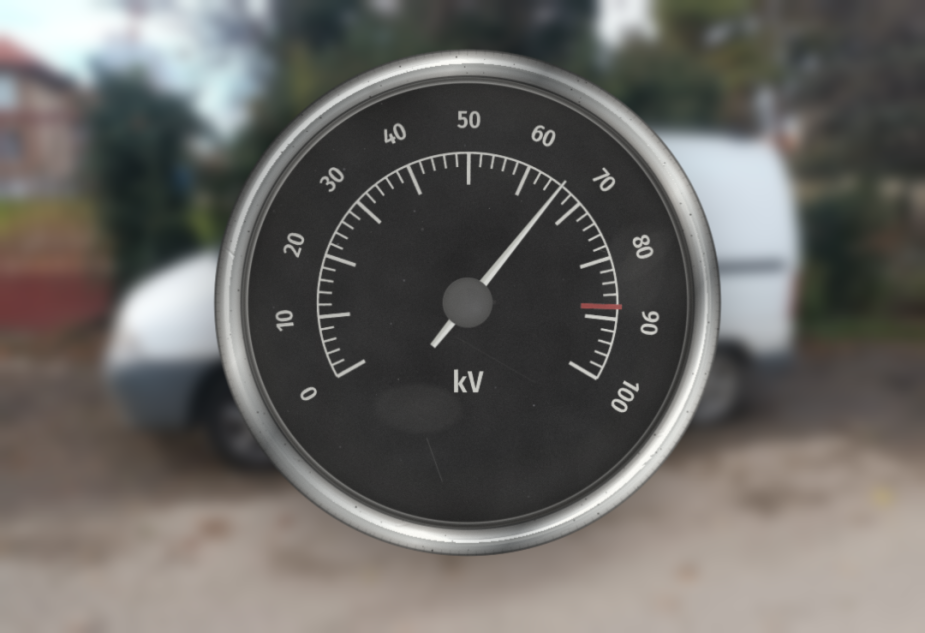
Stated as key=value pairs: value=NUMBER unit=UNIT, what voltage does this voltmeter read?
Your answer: value=66 unit=kV
